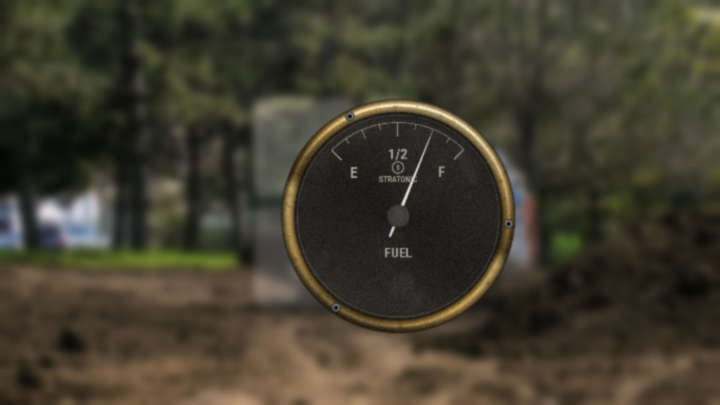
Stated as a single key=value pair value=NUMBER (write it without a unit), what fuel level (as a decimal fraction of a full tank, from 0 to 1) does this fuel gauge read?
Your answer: value=0.75
